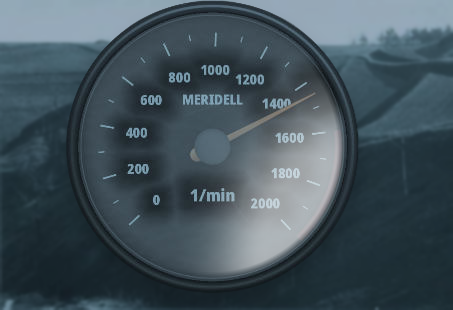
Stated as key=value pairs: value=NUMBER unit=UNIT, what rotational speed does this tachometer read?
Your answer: value=1450 unit=rpm
